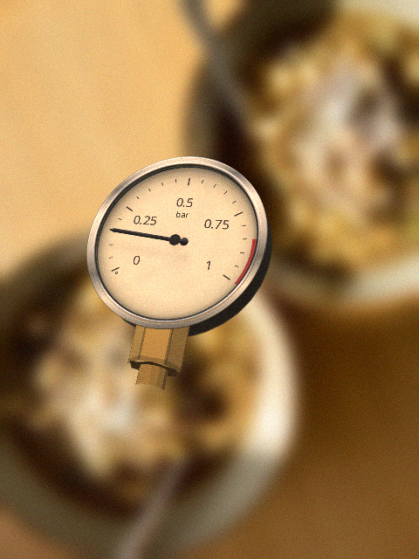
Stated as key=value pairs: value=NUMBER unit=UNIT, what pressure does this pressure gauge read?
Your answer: value=0.15 unit=bar
